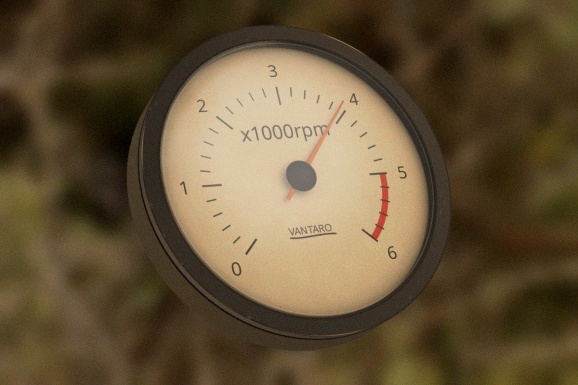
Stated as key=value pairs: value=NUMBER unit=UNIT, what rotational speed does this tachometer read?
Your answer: value=3900 unit=rpm
